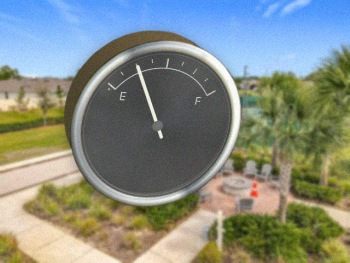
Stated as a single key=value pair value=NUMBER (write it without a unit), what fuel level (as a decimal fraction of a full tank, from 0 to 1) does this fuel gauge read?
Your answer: value=0.25
